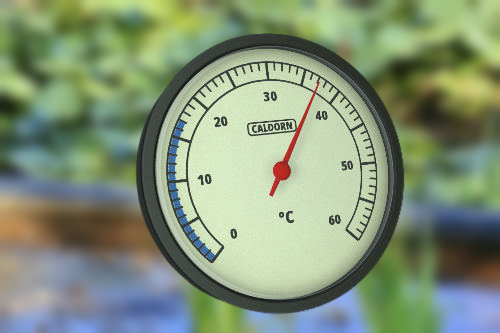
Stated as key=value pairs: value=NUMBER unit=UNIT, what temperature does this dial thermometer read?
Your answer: value=37 unit=°C
